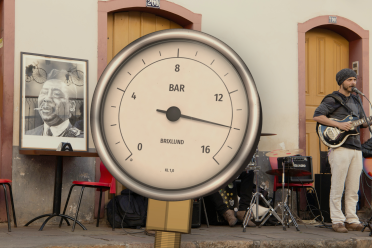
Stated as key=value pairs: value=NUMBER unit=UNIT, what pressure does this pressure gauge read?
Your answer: value=14 unit=bar
